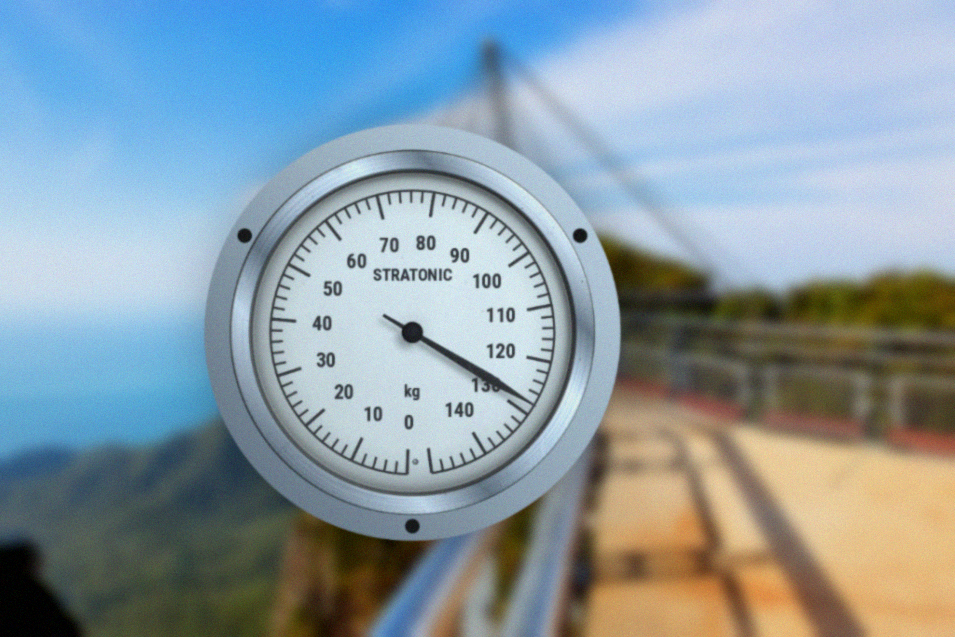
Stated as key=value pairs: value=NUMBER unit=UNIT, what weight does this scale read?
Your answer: value=128 unit=kg
